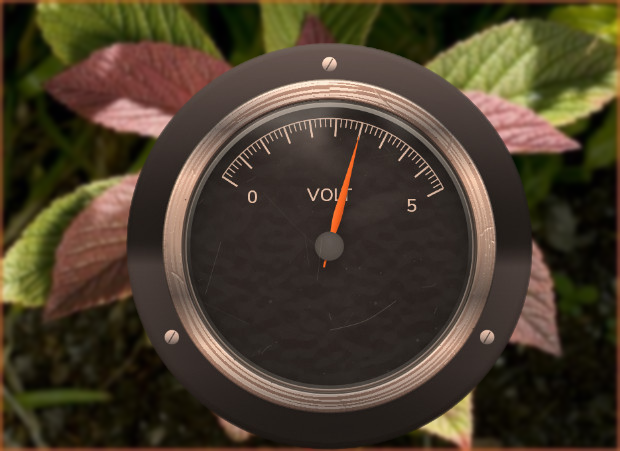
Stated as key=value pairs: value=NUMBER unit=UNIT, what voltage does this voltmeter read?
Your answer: value=3 unit=V
